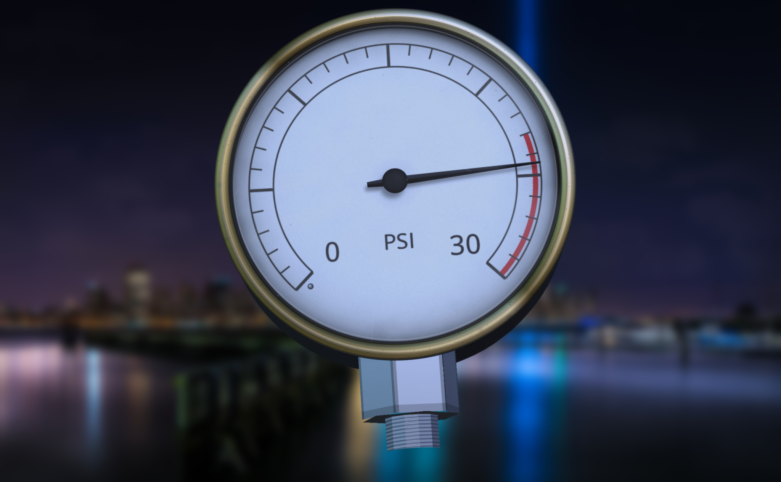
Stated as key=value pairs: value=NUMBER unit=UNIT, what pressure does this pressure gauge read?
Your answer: value=24.5 unit=psi
